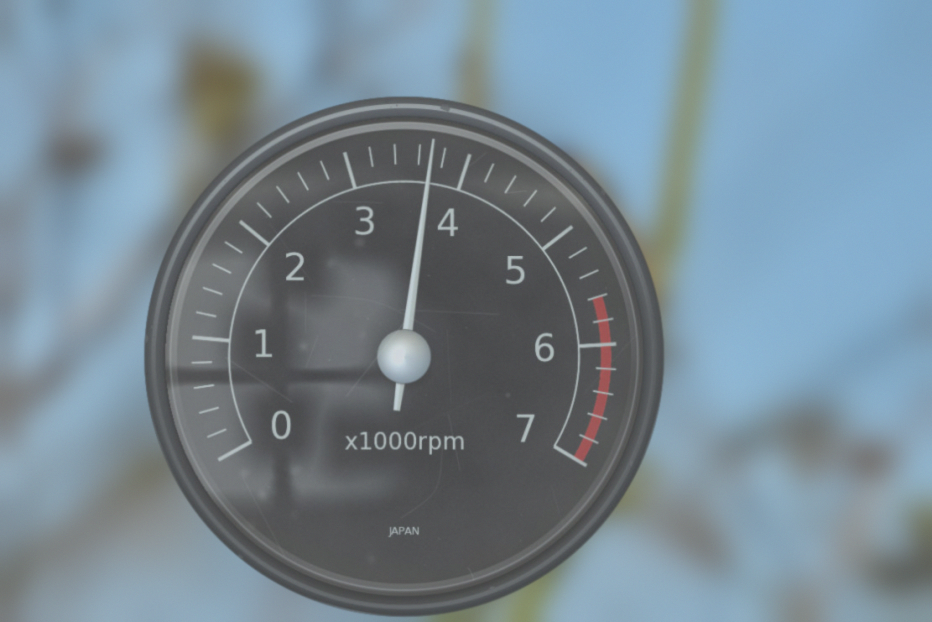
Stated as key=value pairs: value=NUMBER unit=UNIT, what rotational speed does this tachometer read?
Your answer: value=3700 unit=rpm
